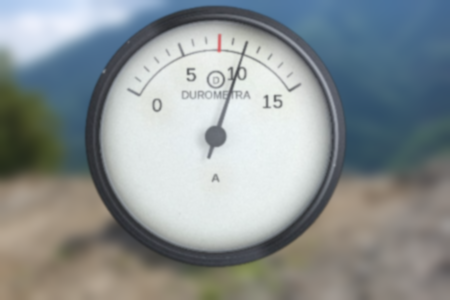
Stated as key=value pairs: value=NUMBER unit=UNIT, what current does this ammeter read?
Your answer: value=10 unit=A
